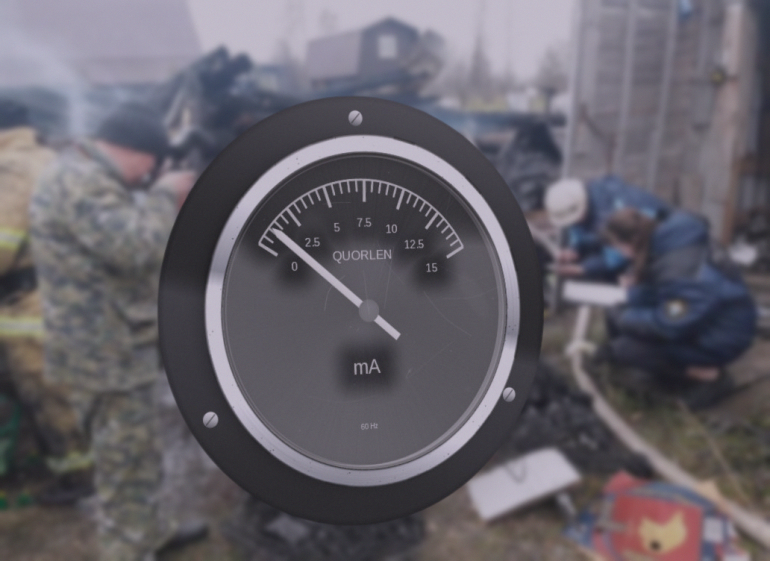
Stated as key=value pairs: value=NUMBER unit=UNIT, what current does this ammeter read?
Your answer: value=1 unit=mA
